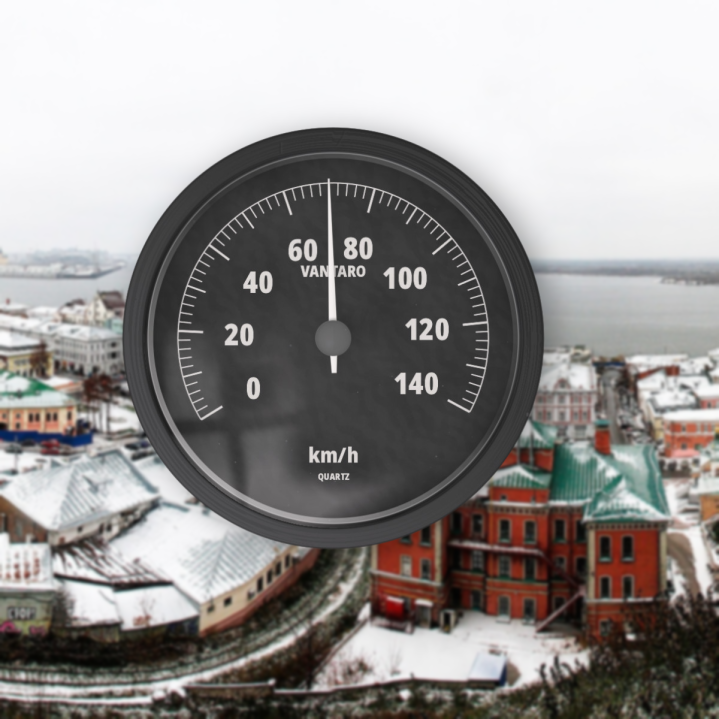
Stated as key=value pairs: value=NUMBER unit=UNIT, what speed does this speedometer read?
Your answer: value=70 unit=km/h
